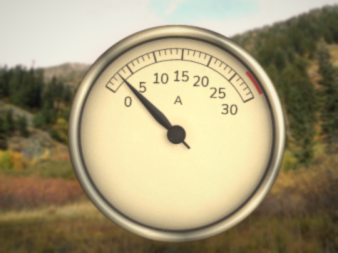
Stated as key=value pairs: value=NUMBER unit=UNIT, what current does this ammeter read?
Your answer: value=3 unit=A
